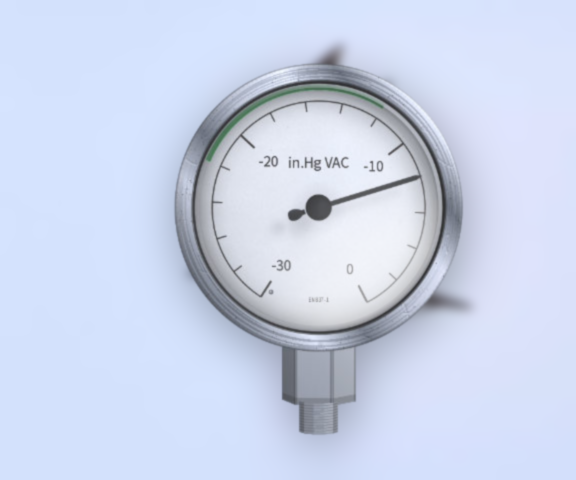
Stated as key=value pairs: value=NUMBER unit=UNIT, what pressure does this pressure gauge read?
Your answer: value=-8 unit=inHg
